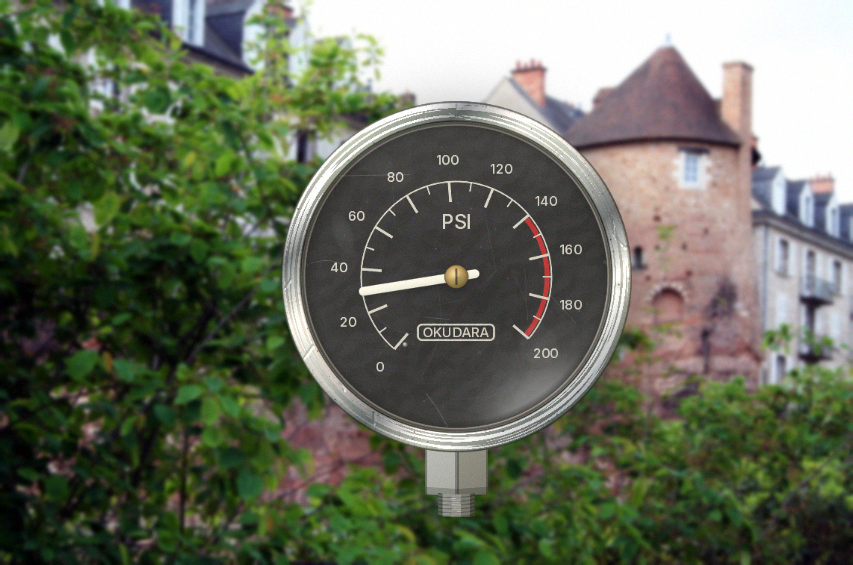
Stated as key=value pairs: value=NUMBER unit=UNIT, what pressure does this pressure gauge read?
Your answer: value=30 unit=psi
